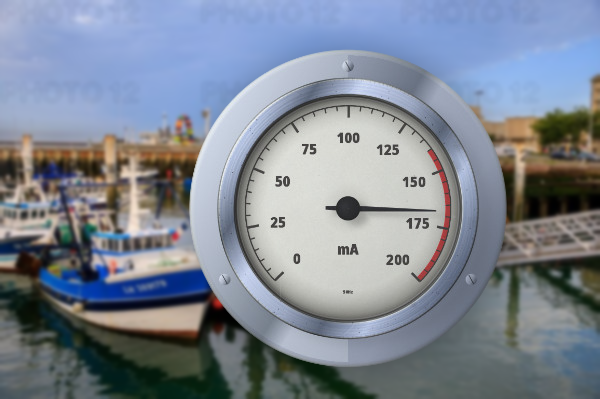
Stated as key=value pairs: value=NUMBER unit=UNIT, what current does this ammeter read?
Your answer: value=167.5 unit=mA
